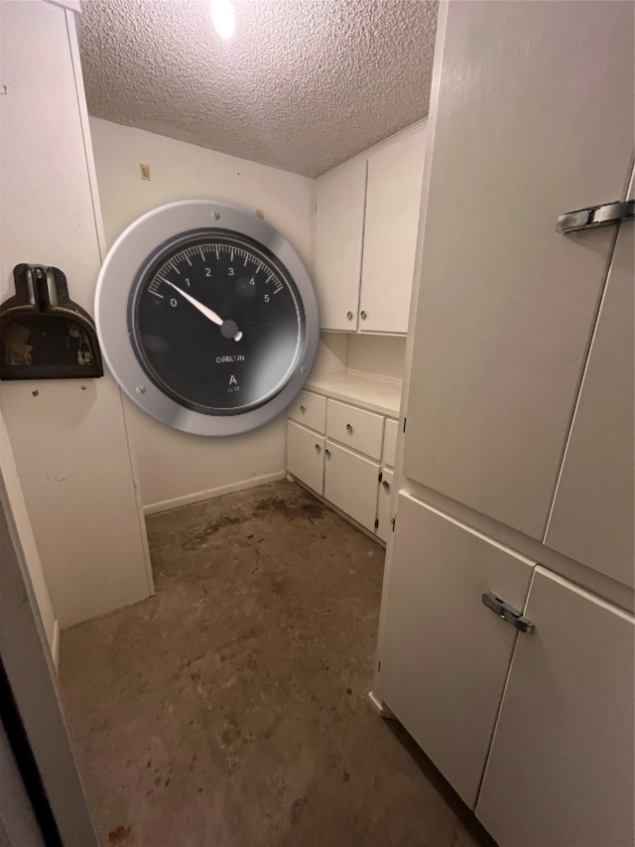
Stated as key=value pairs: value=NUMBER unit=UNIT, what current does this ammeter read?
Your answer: value=0.5 unit=A
